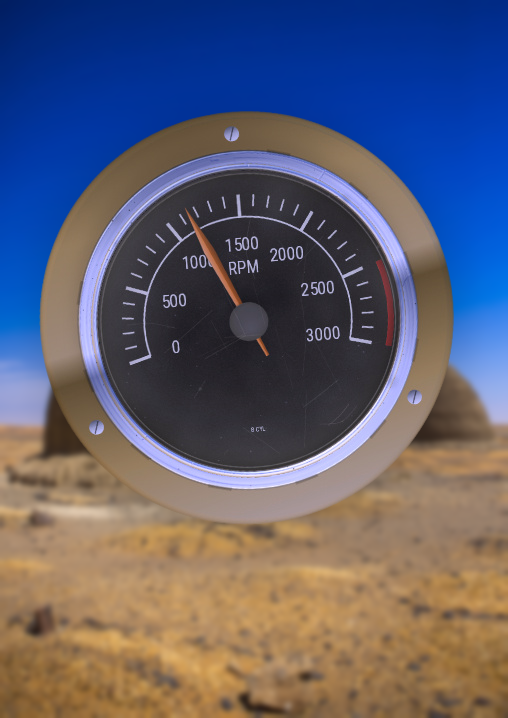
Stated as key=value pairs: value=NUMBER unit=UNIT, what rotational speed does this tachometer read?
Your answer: value=1150 unit=rpm
